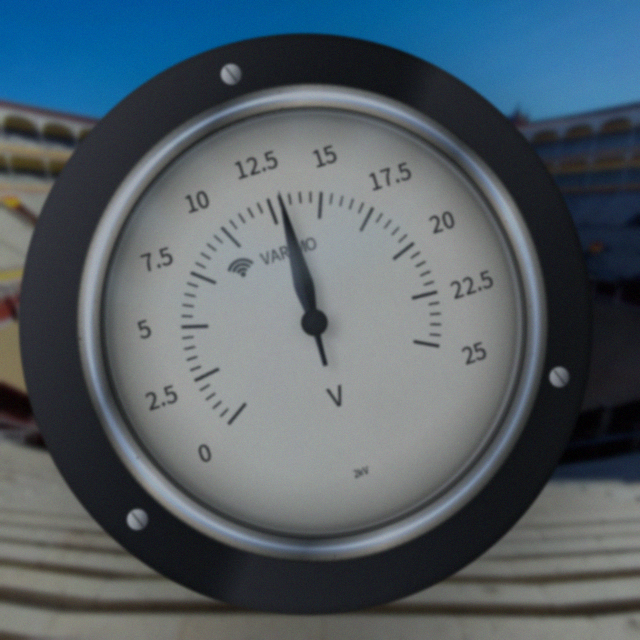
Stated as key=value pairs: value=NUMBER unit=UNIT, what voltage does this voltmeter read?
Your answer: value=13 unit=V
